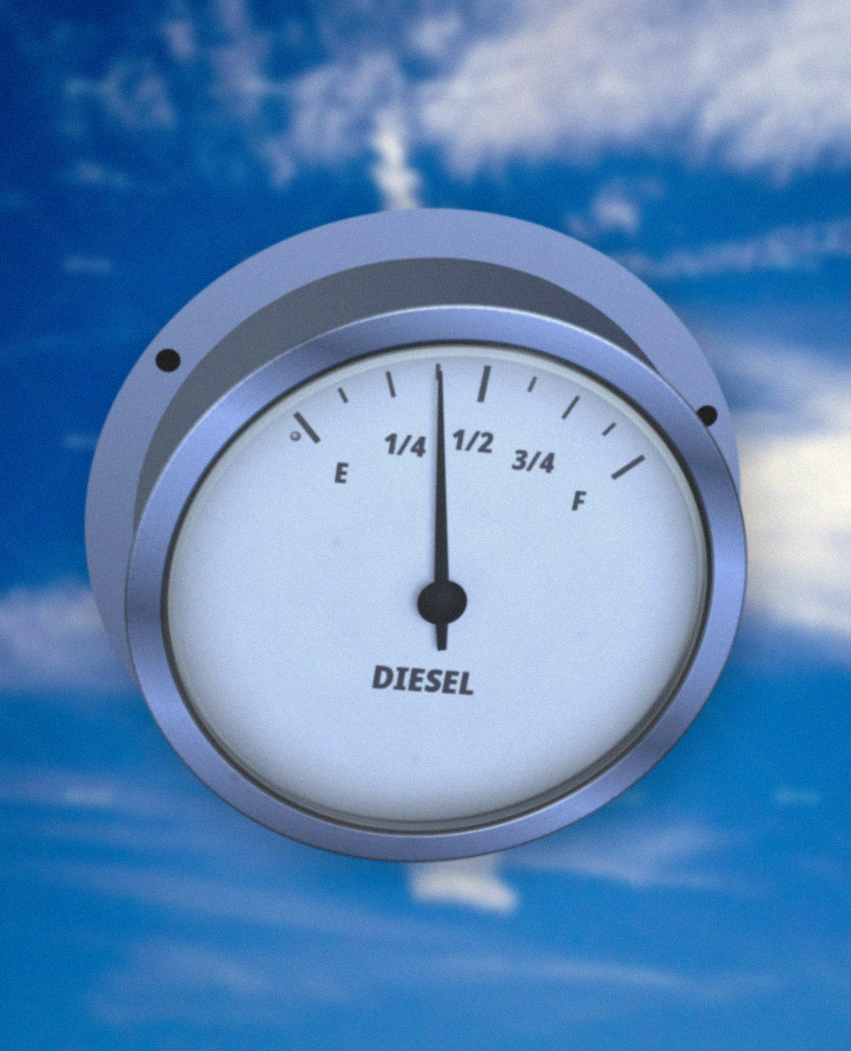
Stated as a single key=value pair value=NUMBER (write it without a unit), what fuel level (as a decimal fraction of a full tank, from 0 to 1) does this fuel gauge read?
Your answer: value=0.375
